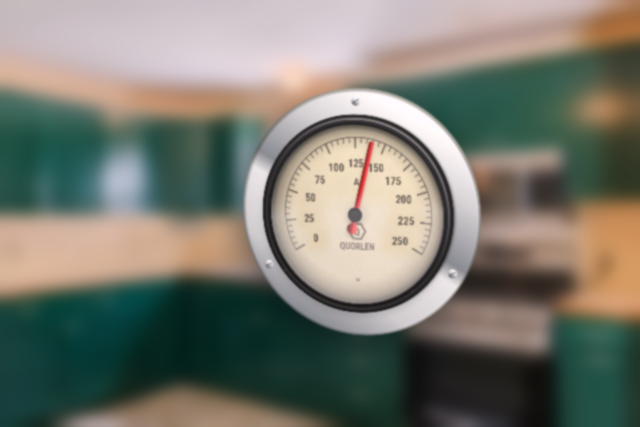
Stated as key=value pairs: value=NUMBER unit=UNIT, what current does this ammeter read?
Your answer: value=140 unit=A
